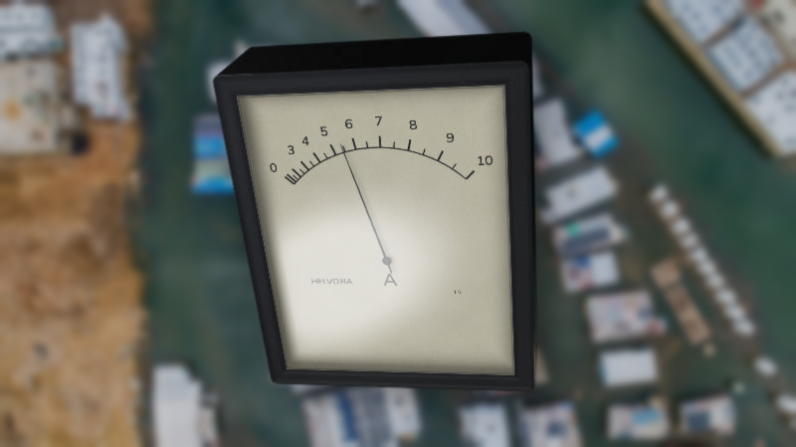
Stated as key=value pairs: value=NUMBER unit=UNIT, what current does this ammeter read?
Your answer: value=5.5 unit=A
